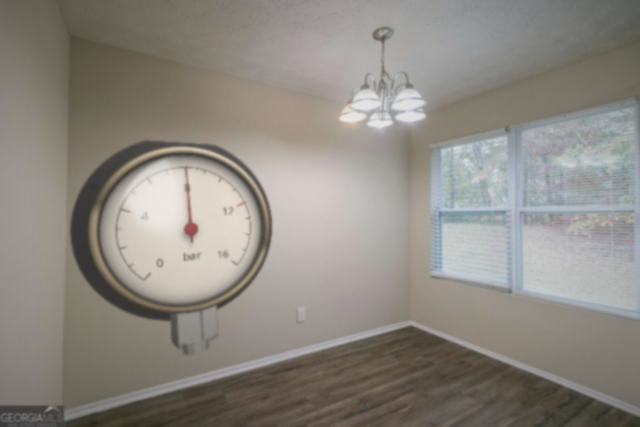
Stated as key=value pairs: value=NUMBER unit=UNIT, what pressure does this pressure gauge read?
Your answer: value=8 unit=bar
